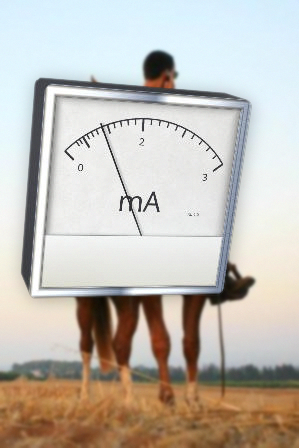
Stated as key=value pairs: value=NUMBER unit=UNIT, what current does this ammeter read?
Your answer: value=1.4 unit=mA
